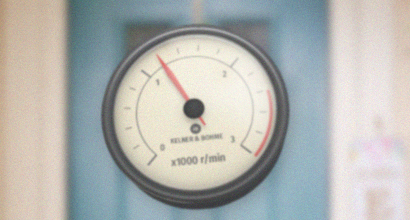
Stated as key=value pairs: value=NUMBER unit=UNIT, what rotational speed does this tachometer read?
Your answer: value=1200 unit=rpm
